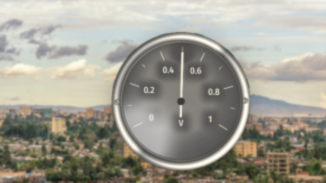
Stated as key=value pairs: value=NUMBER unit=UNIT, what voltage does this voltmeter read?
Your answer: value=0.5 unit=V
